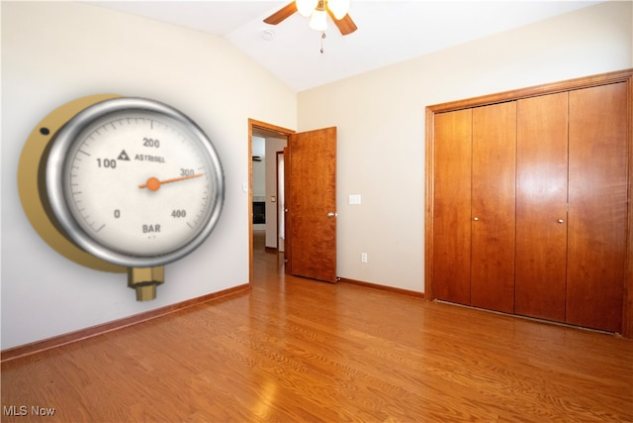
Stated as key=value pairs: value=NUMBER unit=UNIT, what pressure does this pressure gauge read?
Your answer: value=310 unit=bar
